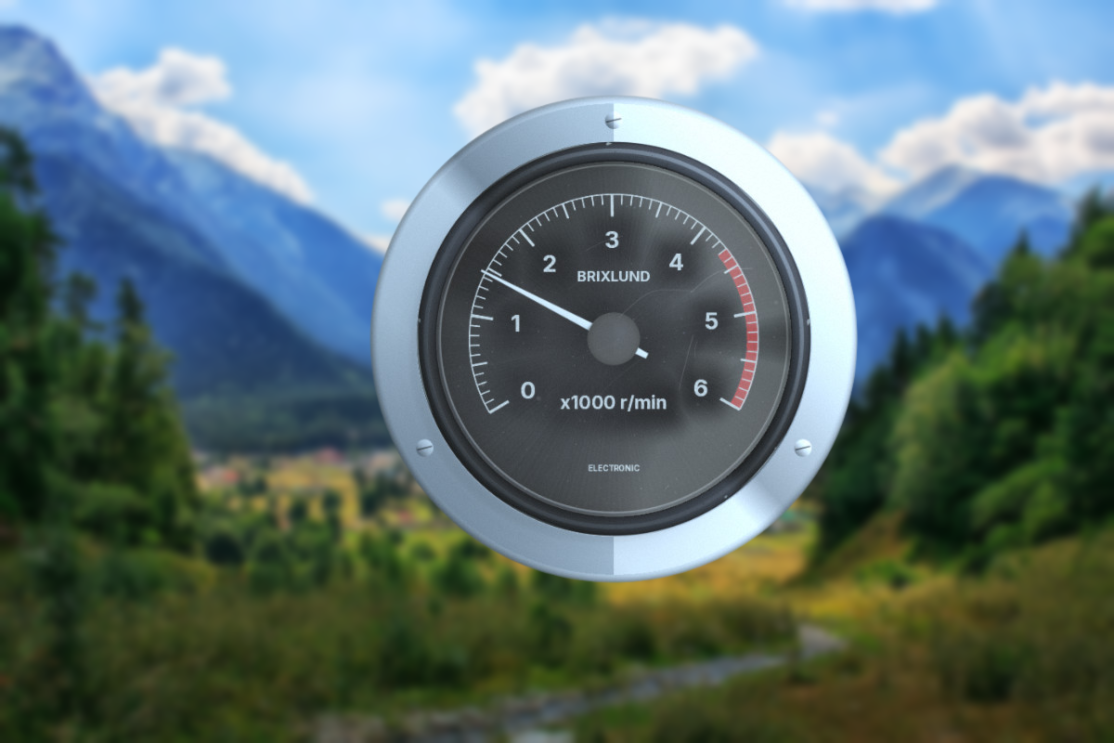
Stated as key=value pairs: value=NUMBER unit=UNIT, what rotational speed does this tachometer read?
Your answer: value=1450 unit=rpm
